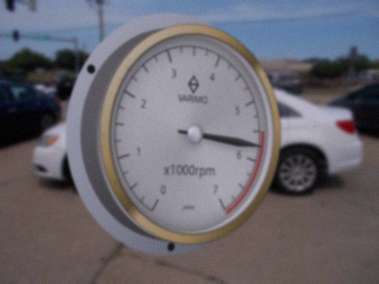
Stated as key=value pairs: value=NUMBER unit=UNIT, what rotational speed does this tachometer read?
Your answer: value=5750 unit=rpm
